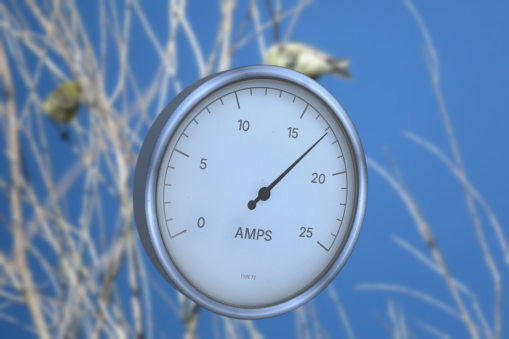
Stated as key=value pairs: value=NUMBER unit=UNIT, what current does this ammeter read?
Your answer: value=17 unit=A
